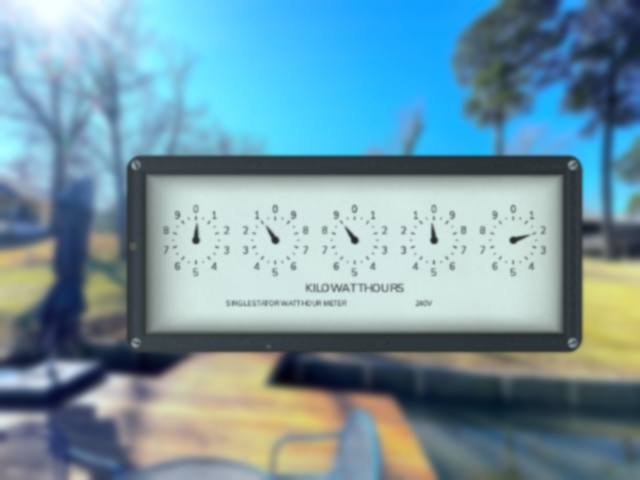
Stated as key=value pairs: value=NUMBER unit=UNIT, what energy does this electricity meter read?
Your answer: value=902 unit=kWh
